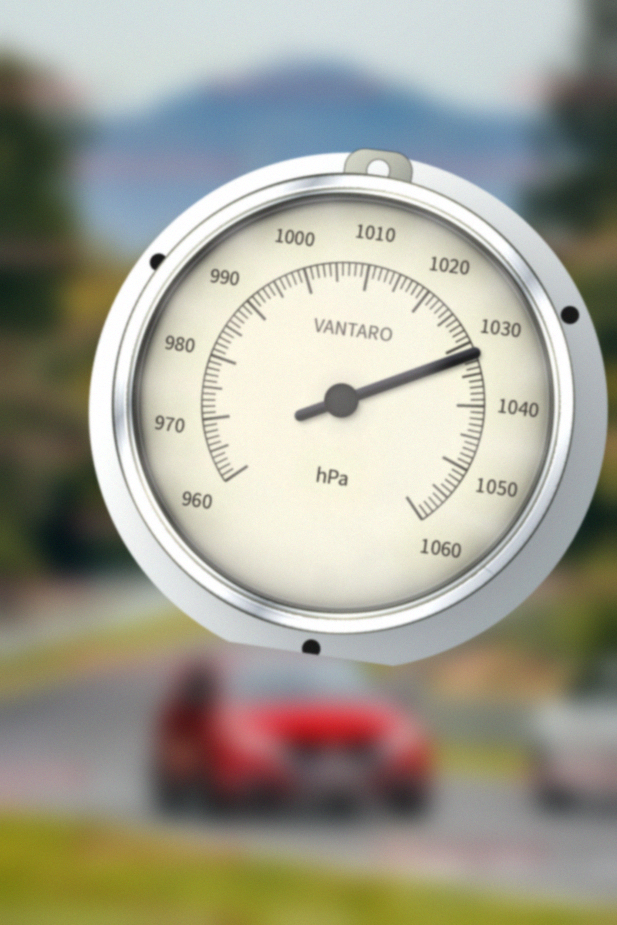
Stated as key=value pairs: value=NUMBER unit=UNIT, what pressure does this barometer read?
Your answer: value=1032 unit=hPa
